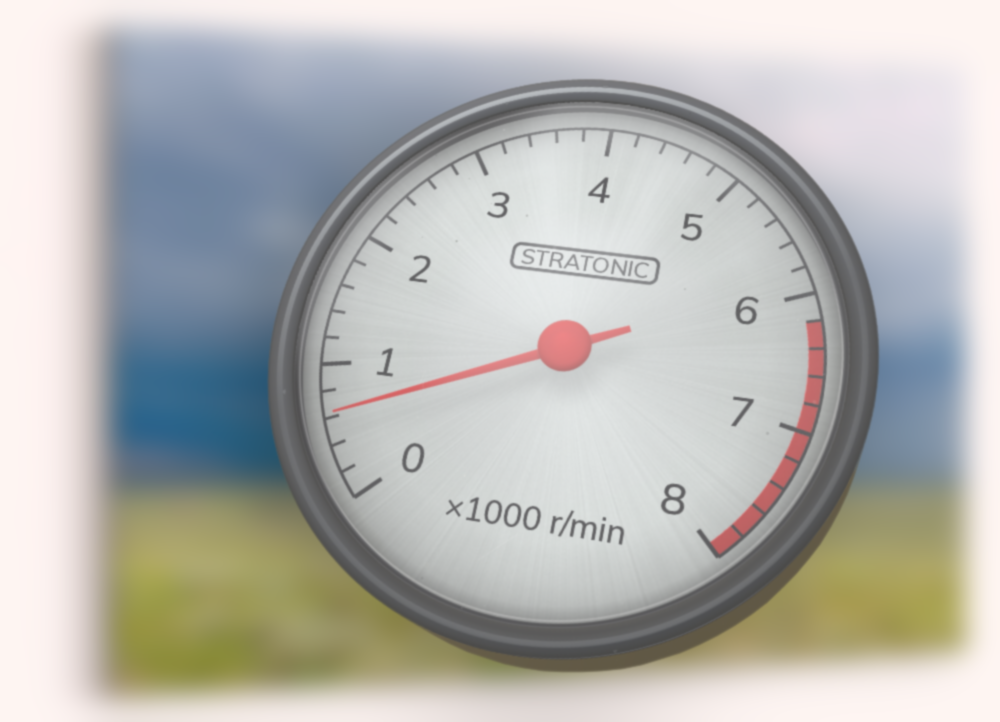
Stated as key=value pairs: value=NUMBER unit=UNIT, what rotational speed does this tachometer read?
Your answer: value=600 unit=rpm
